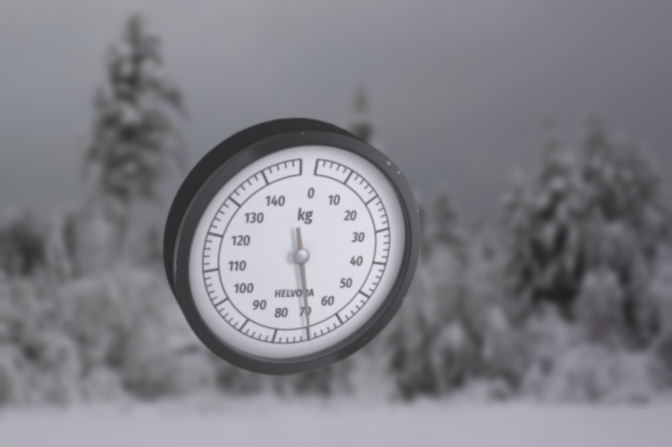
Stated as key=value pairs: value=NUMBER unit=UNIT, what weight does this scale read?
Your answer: value=70 unit=kg
